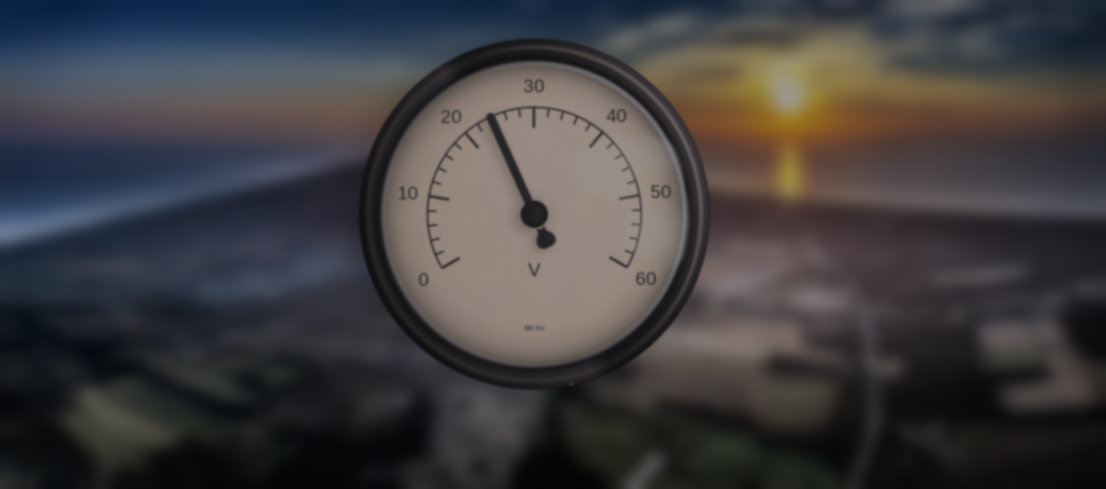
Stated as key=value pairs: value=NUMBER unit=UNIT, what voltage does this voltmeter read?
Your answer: value=24 unit=V
